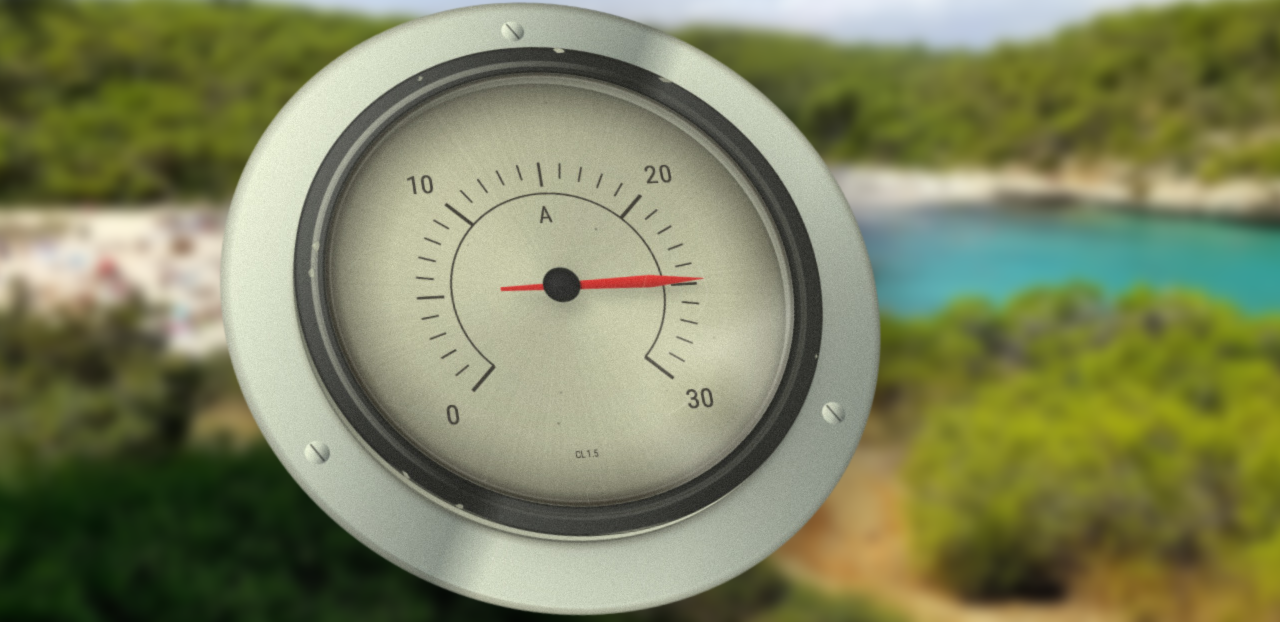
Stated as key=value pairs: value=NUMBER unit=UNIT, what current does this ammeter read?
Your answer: value=25 unit=A
